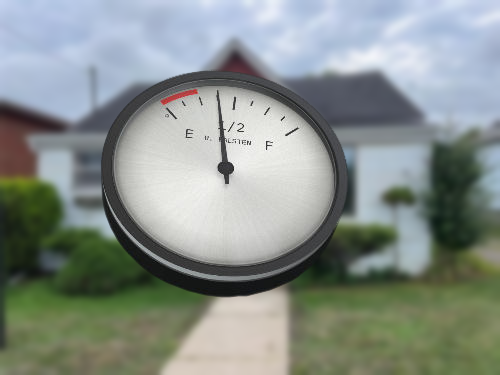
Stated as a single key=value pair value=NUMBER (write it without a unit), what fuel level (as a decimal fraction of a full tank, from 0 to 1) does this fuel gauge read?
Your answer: value=0.375
